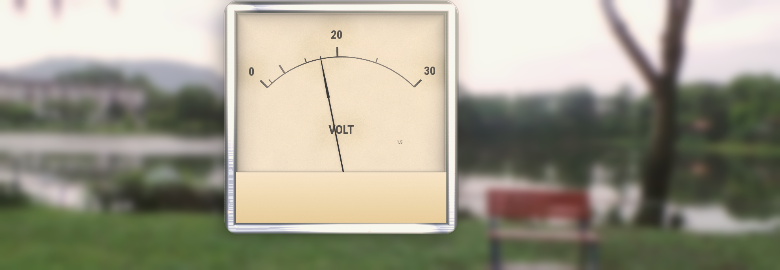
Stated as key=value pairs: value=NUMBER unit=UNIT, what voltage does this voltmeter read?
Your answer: value=17.5 unit=V
